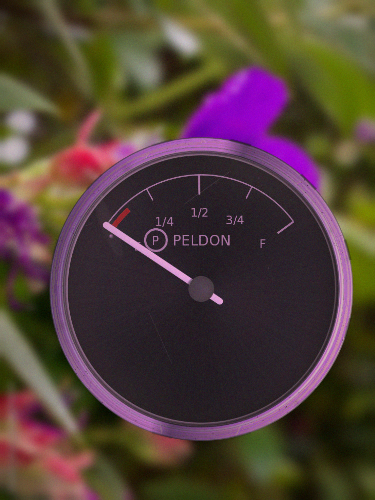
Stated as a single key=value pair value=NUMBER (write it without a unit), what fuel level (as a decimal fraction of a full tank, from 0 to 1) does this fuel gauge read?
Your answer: value=0
